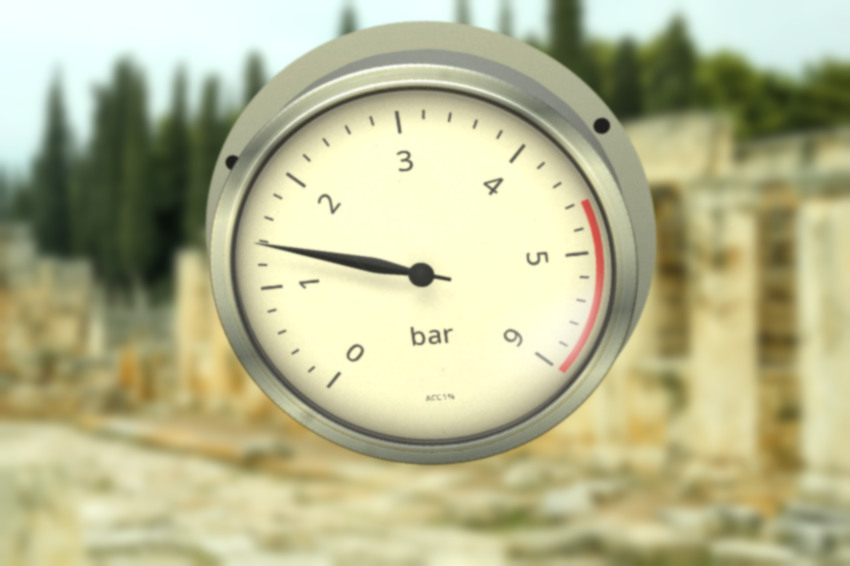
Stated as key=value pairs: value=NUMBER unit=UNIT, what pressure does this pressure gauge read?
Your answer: value=1.4 unit=bar
